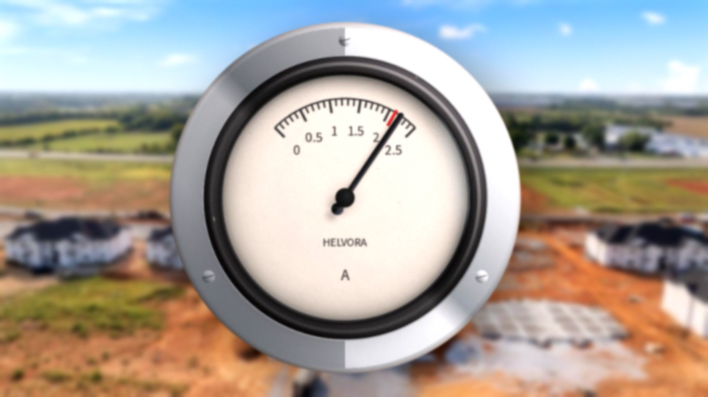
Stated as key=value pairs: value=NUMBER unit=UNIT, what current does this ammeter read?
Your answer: value=2.2 unit=A
